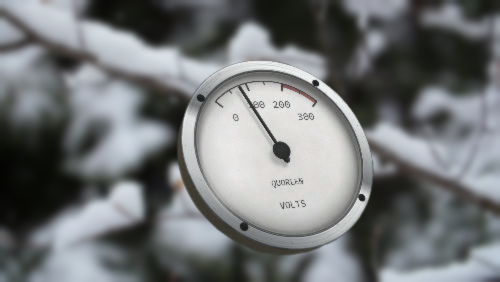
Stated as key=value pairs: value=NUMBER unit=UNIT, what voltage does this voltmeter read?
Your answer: value=75 unit=V
